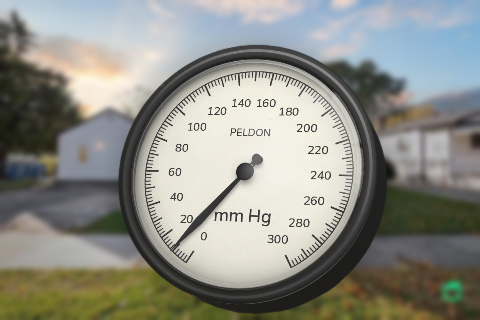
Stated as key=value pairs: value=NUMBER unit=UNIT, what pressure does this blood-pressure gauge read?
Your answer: value=10 unit=mmHg
